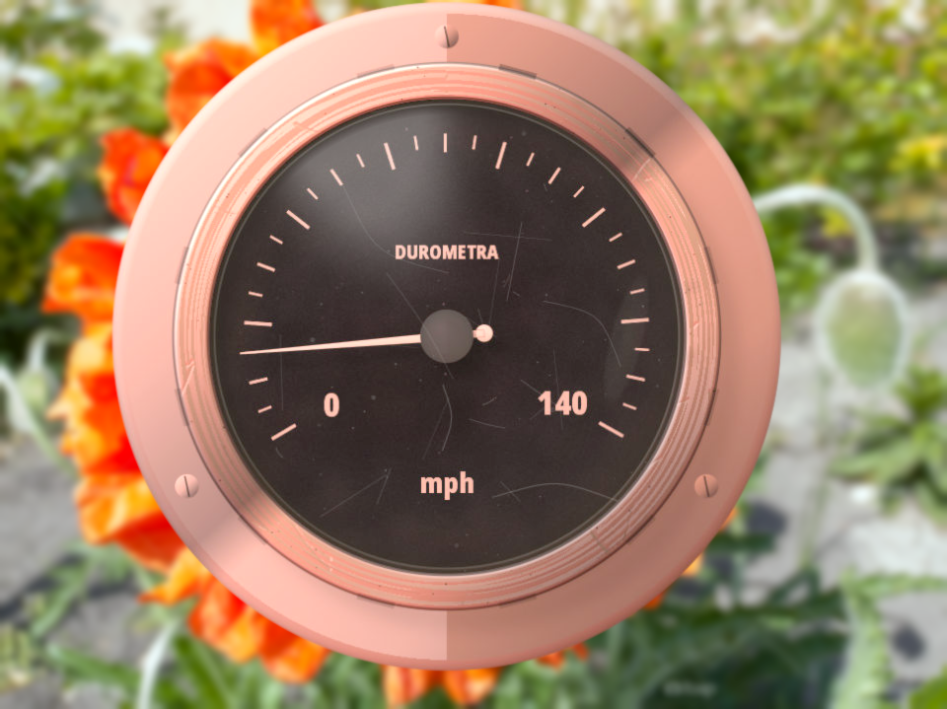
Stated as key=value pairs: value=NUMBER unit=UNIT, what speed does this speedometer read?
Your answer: value=15 unit=mph
